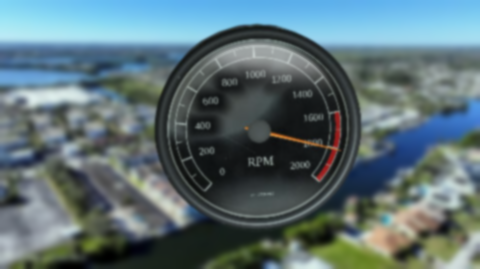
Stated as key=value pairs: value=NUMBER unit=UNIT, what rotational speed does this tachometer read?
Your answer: value=1800 unit=rpm
